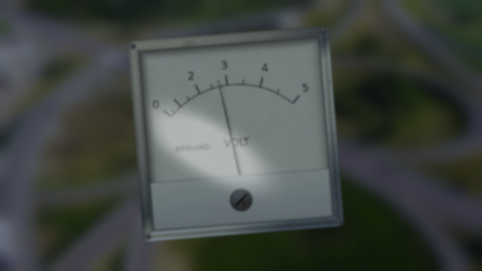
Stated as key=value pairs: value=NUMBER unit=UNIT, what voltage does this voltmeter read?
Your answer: value=2.75 unit=V
